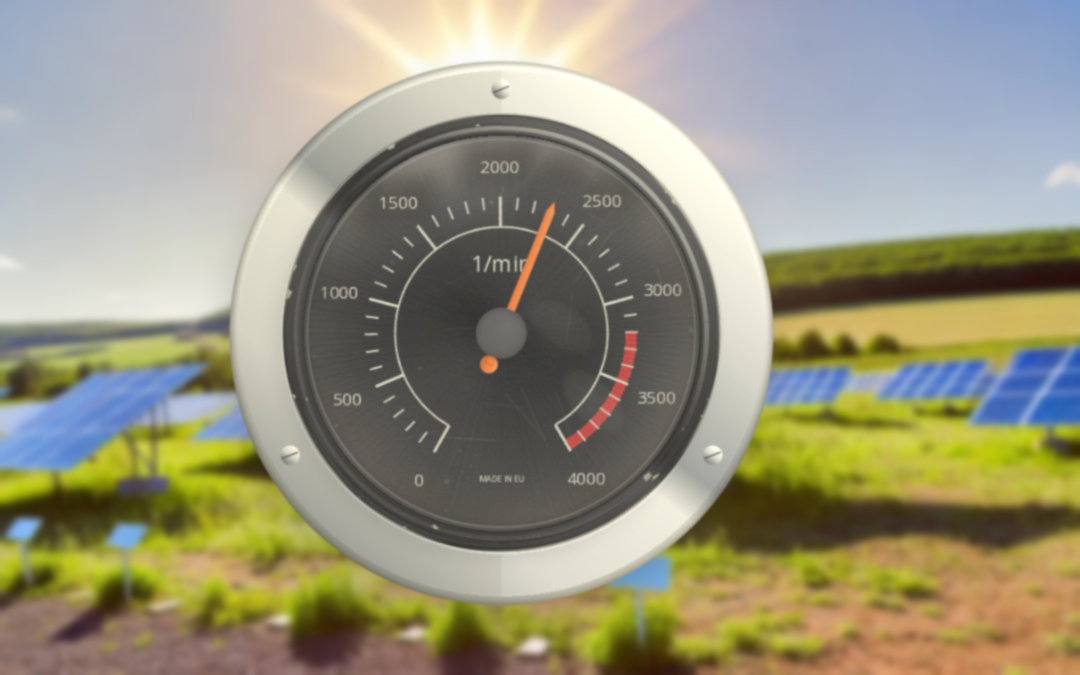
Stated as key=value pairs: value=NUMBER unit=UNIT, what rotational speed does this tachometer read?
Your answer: value=2300 unit=rpm
